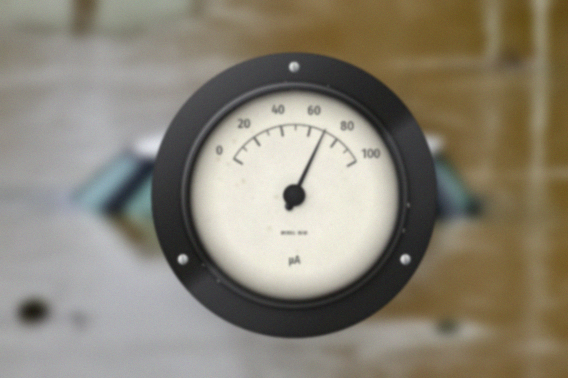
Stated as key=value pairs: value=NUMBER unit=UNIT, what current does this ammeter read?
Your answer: value=70 unit=µA
